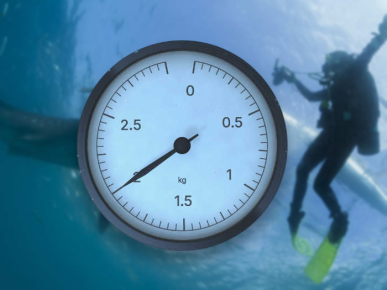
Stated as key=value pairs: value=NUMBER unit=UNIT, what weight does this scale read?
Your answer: value=2 unit=kg
